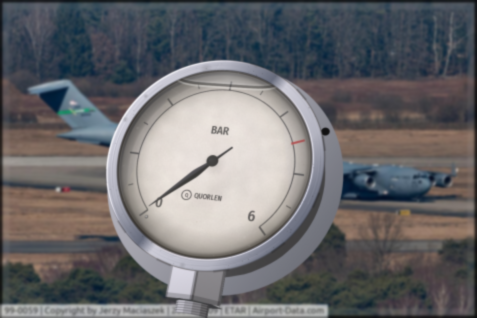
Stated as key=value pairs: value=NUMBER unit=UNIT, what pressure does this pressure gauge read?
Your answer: value=0 unit=bar
